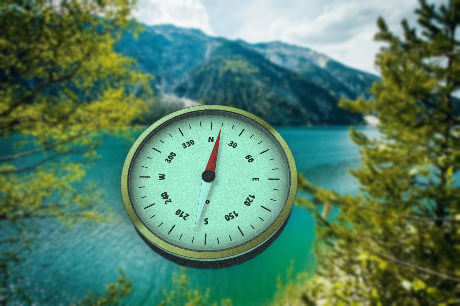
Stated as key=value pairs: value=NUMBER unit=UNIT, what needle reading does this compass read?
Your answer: value=10 unit=°
